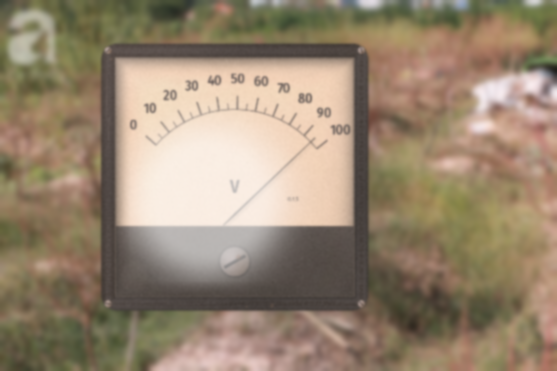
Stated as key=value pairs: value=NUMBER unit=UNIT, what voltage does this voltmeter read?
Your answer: value=95 unit=V
